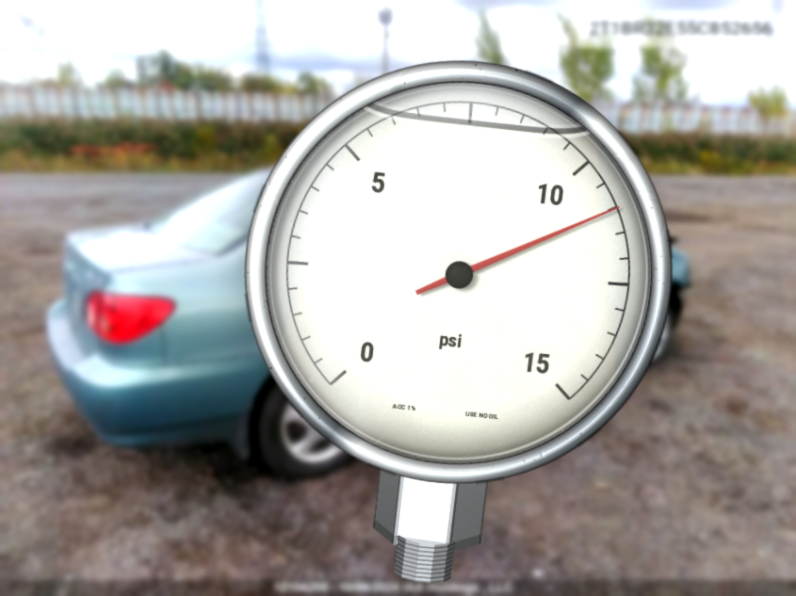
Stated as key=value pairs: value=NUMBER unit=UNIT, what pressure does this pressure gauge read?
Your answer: value=11 unit=psi
